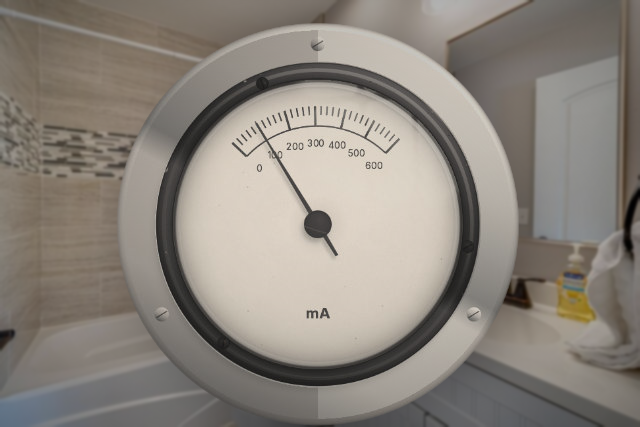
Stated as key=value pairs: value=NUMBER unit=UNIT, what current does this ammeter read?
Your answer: value=100 unit=mA
